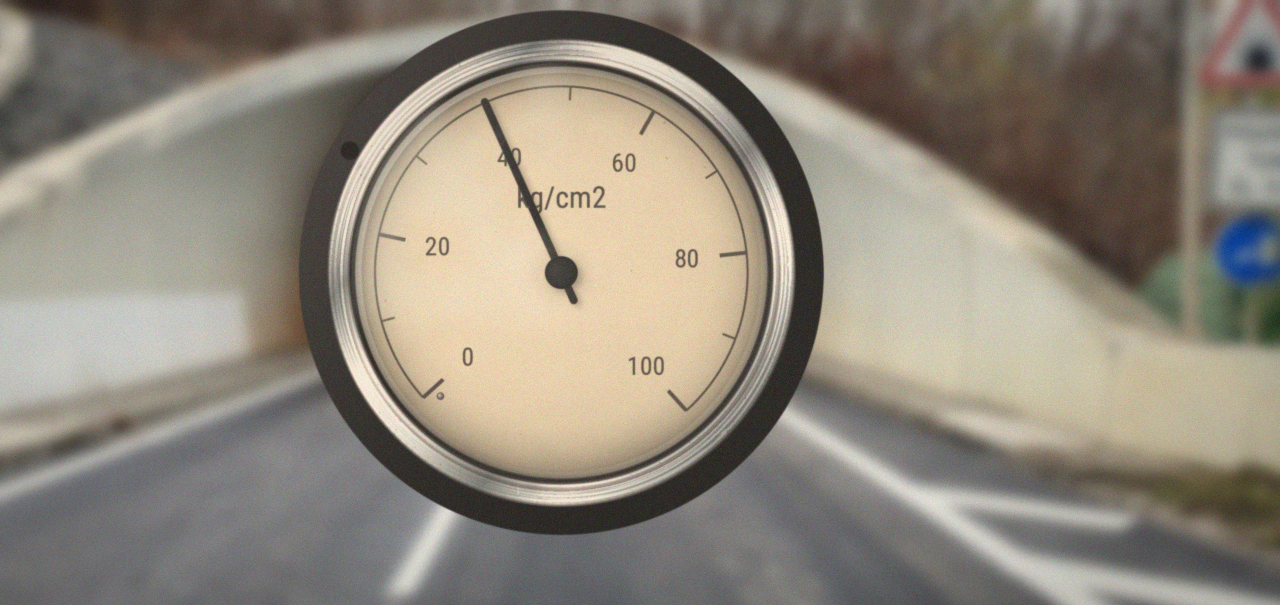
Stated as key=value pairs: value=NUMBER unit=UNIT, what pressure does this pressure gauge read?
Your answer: value=40 unit=kg/cm²
